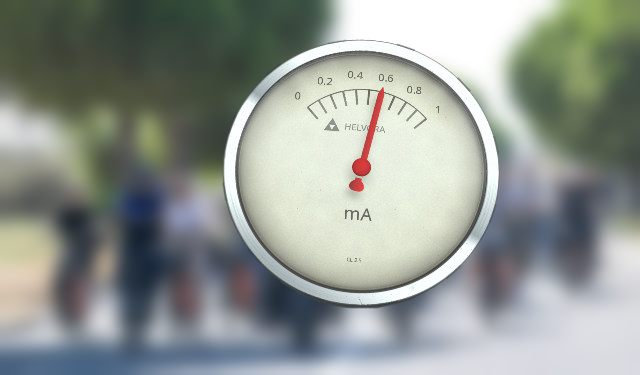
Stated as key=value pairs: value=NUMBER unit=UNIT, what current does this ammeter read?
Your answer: value=0.6 unit=mA
